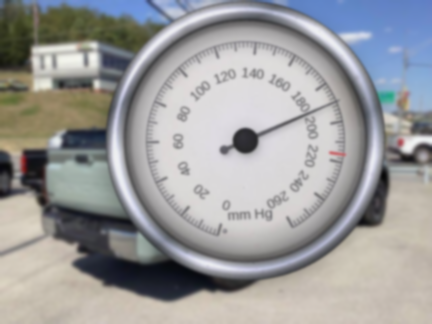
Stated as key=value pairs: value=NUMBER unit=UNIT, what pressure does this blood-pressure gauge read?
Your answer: value=190 unit=mmHg
